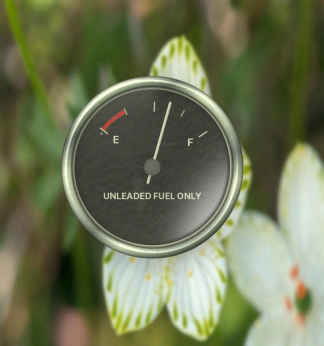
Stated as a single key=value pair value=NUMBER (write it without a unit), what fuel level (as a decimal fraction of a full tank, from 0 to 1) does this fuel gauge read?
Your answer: value=0.625
